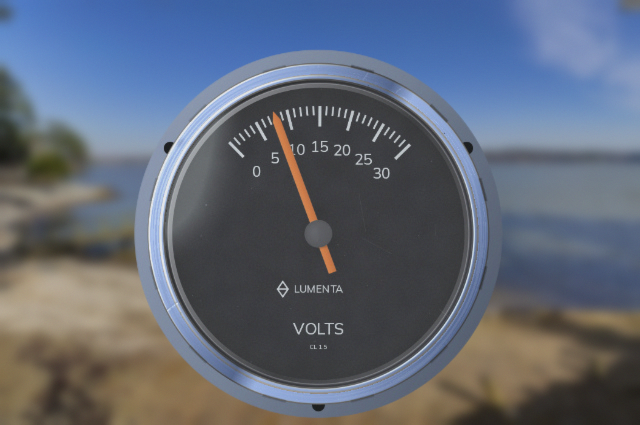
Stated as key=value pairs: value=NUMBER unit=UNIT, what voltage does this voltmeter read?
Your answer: value=8 unit=V
